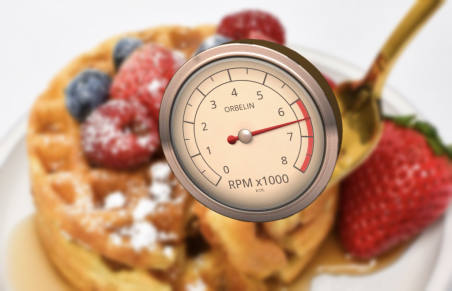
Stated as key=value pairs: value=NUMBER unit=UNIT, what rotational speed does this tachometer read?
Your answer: value=6500 unit=rpm
